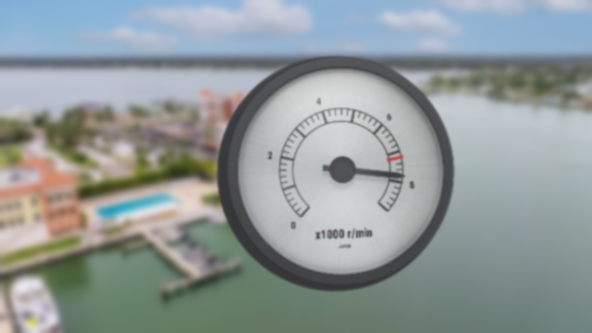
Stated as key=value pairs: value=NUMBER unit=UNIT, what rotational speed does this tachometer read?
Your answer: value=7800 unit=rpm
